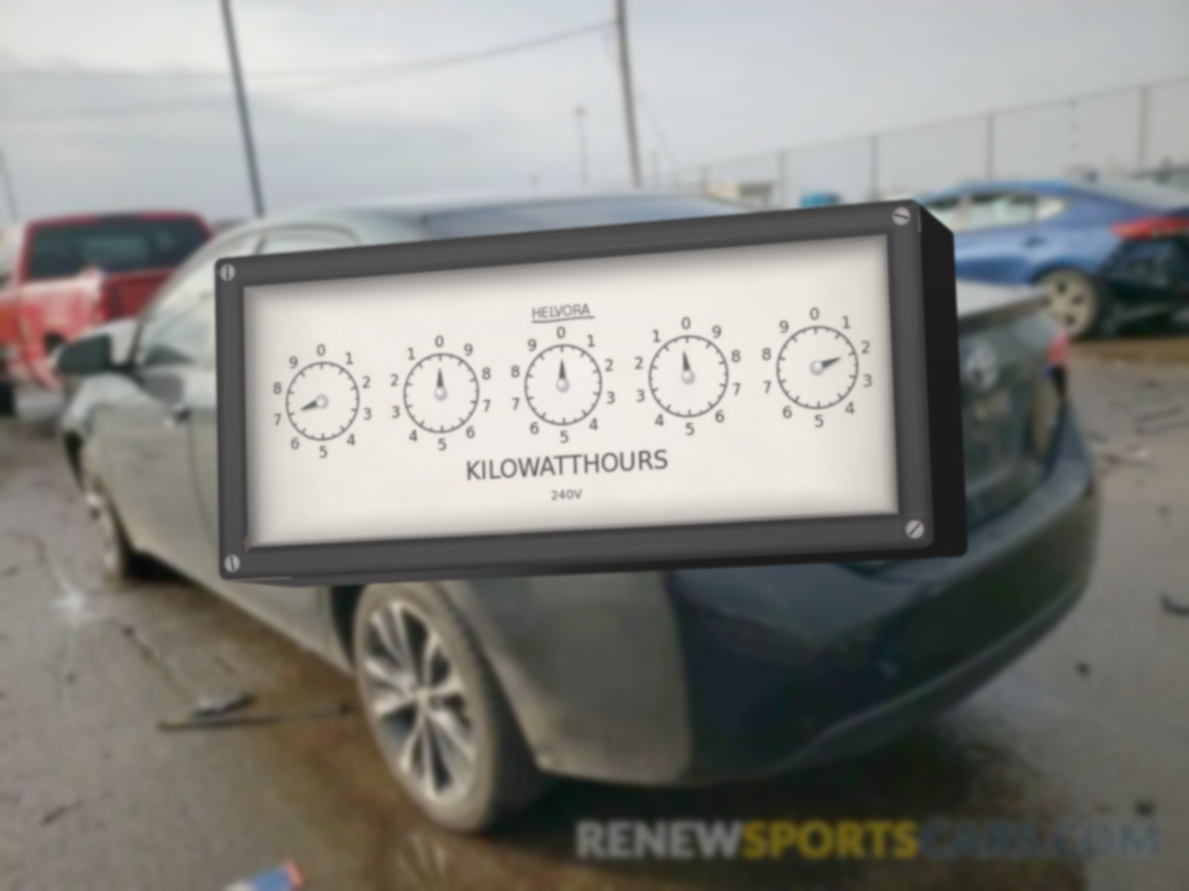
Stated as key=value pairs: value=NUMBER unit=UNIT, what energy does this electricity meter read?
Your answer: value=70002 unit=kWh
